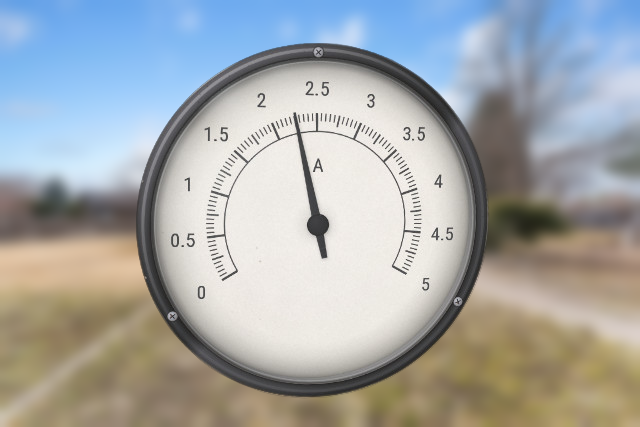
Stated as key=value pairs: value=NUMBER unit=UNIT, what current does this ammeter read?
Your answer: value=2.25 unit=A
